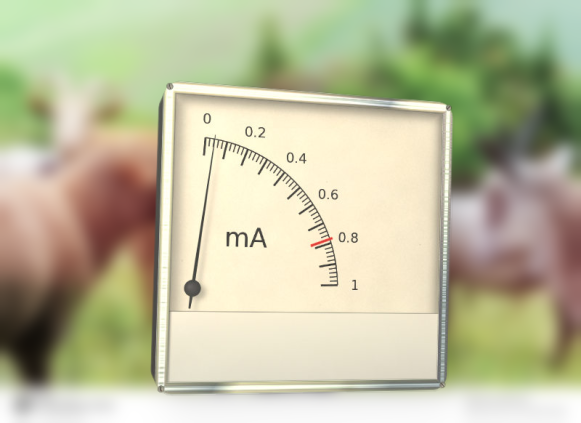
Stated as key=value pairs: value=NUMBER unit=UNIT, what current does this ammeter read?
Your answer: value=0.04 unit=mA
